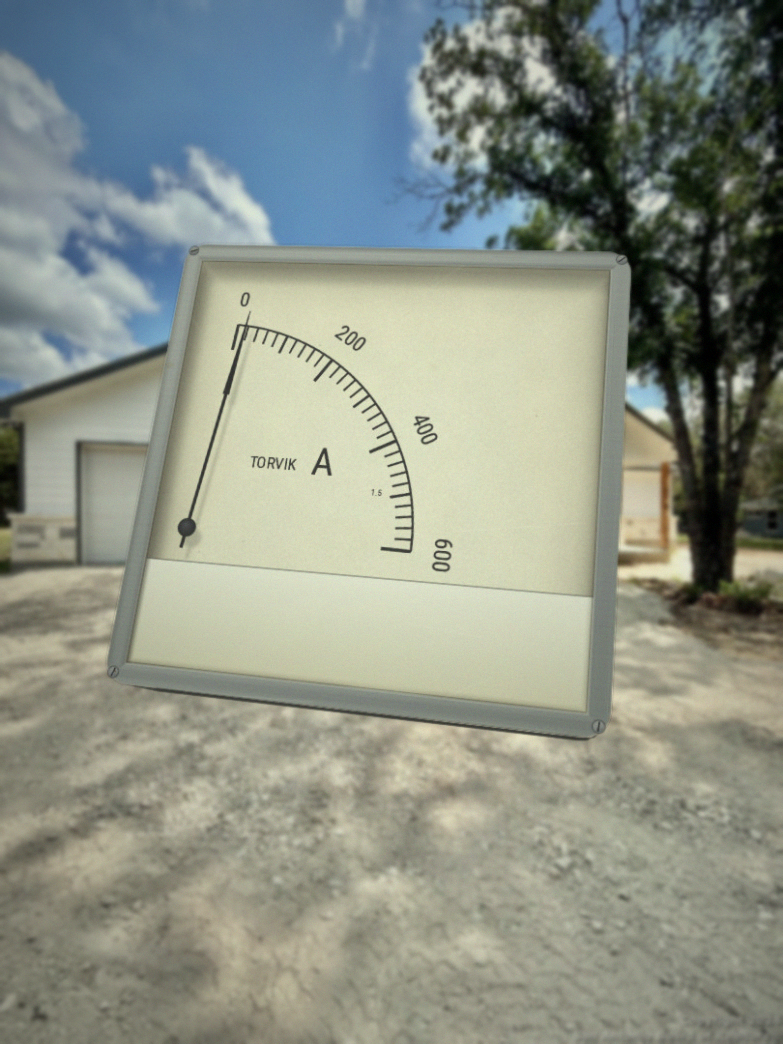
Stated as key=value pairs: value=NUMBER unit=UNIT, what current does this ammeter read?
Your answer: value=20 unit=A
